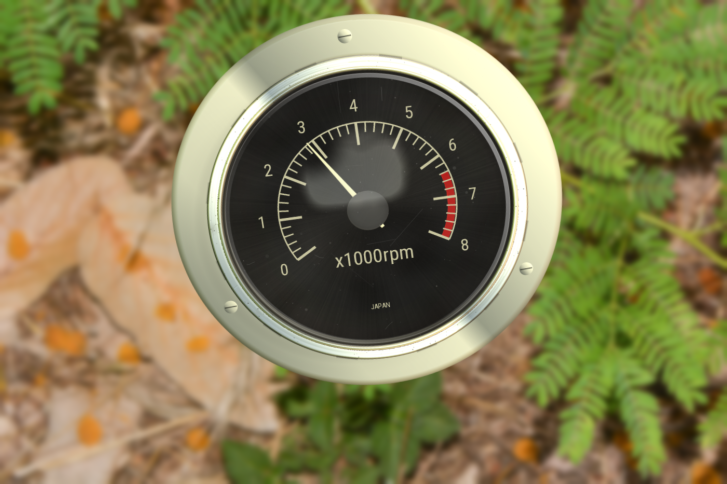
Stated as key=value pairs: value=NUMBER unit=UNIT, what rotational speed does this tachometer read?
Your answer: value=2900 unit=rpm
